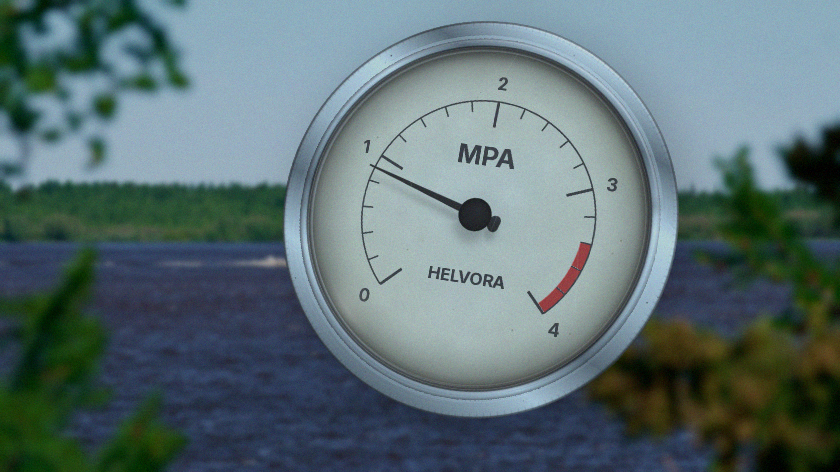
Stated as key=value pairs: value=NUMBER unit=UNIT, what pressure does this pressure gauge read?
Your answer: value=0.9 unit=MPa
